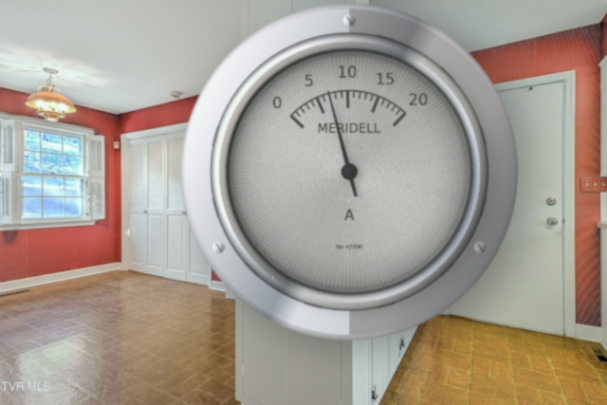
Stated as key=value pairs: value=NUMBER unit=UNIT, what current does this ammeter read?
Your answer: value=7 unit=A
